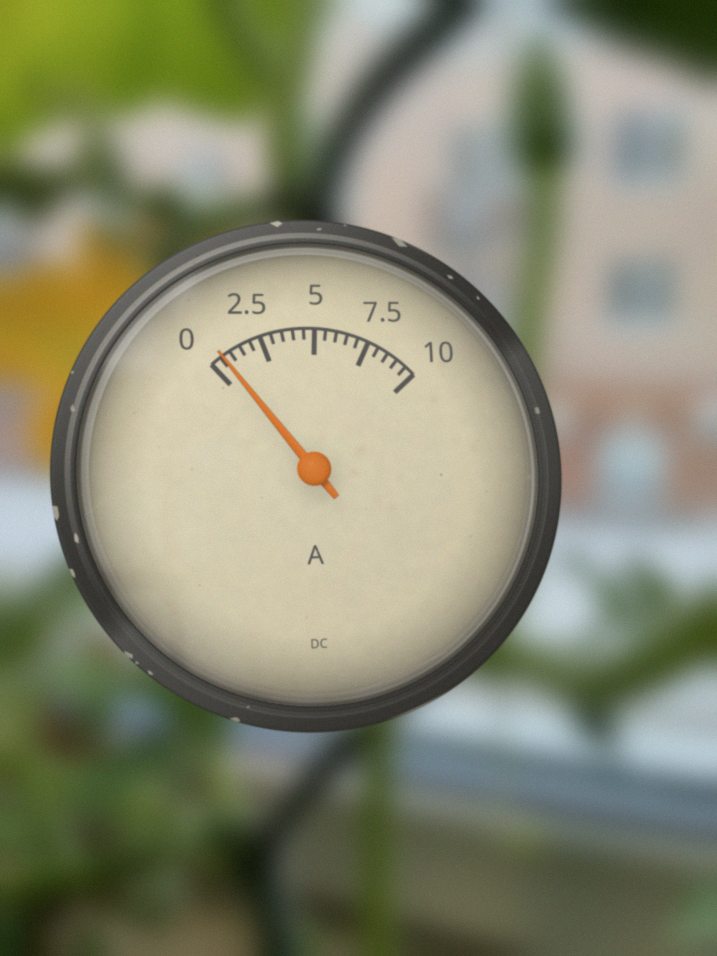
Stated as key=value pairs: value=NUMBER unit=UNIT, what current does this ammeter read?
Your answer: value=0.5 unit=A
